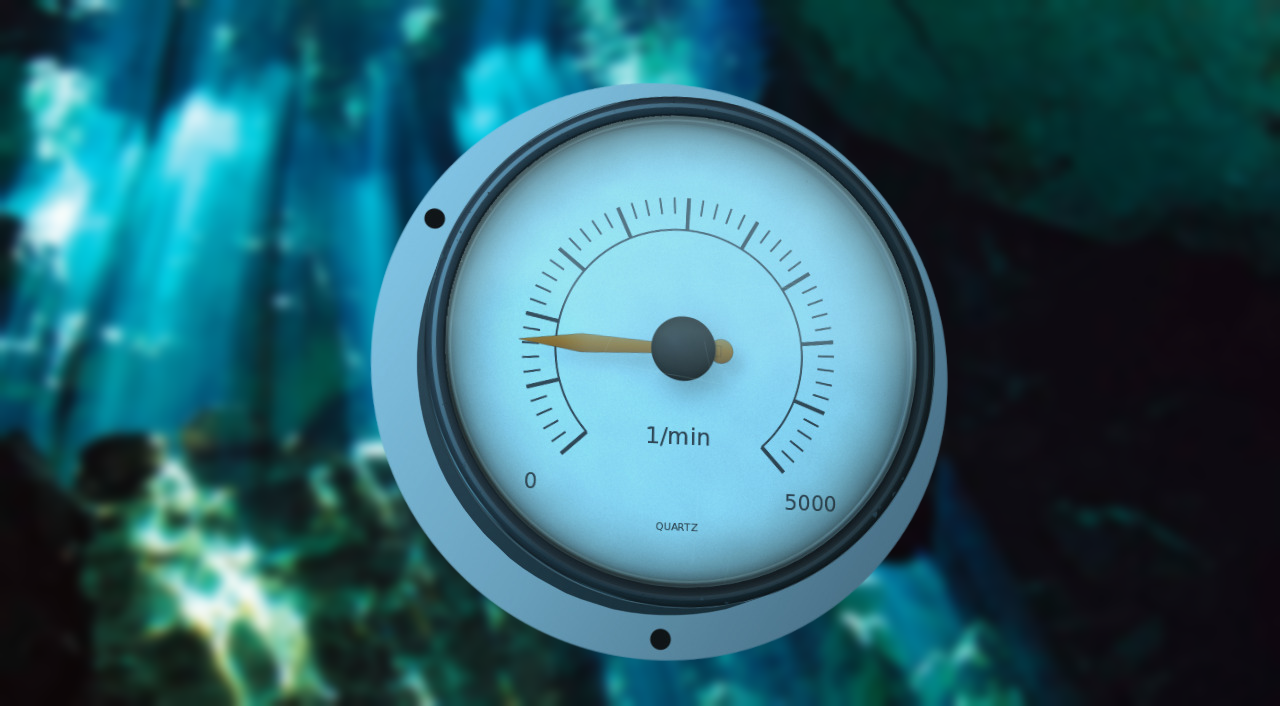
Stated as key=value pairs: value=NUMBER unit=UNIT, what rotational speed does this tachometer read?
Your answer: value=800 unit=rpm
